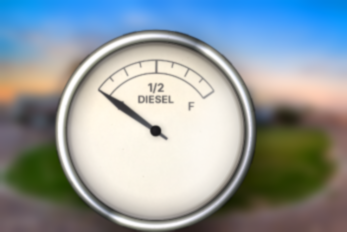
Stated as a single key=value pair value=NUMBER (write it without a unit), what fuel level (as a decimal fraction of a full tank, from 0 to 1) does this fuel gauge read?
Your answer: value=0
